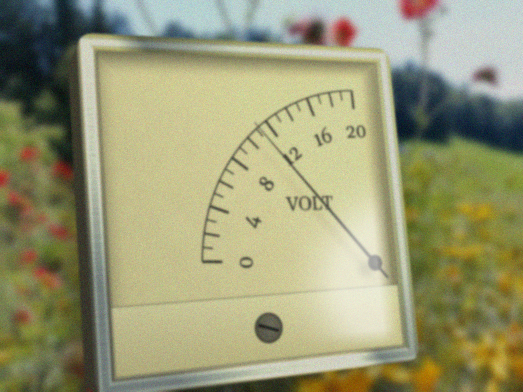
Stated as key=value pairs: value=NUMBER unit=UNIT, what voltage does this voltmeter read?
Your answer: value=11 unit=V
